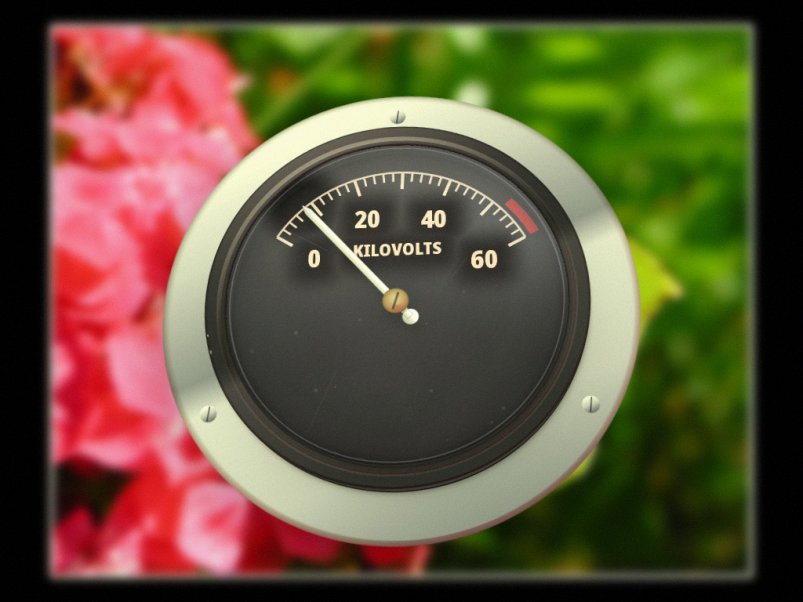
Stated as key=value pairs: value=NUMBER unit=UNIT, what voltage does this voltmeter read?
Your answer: value=8 unit=kV
